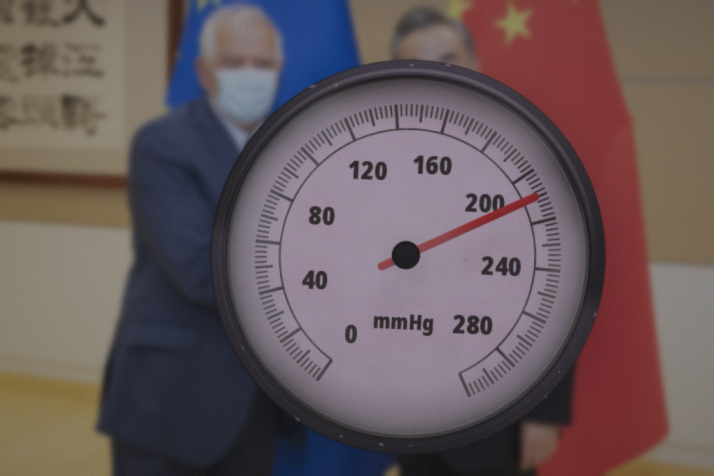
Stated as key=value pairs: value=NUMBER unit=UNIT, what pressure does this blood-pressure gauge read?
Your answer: value=210 unit=mmHg
